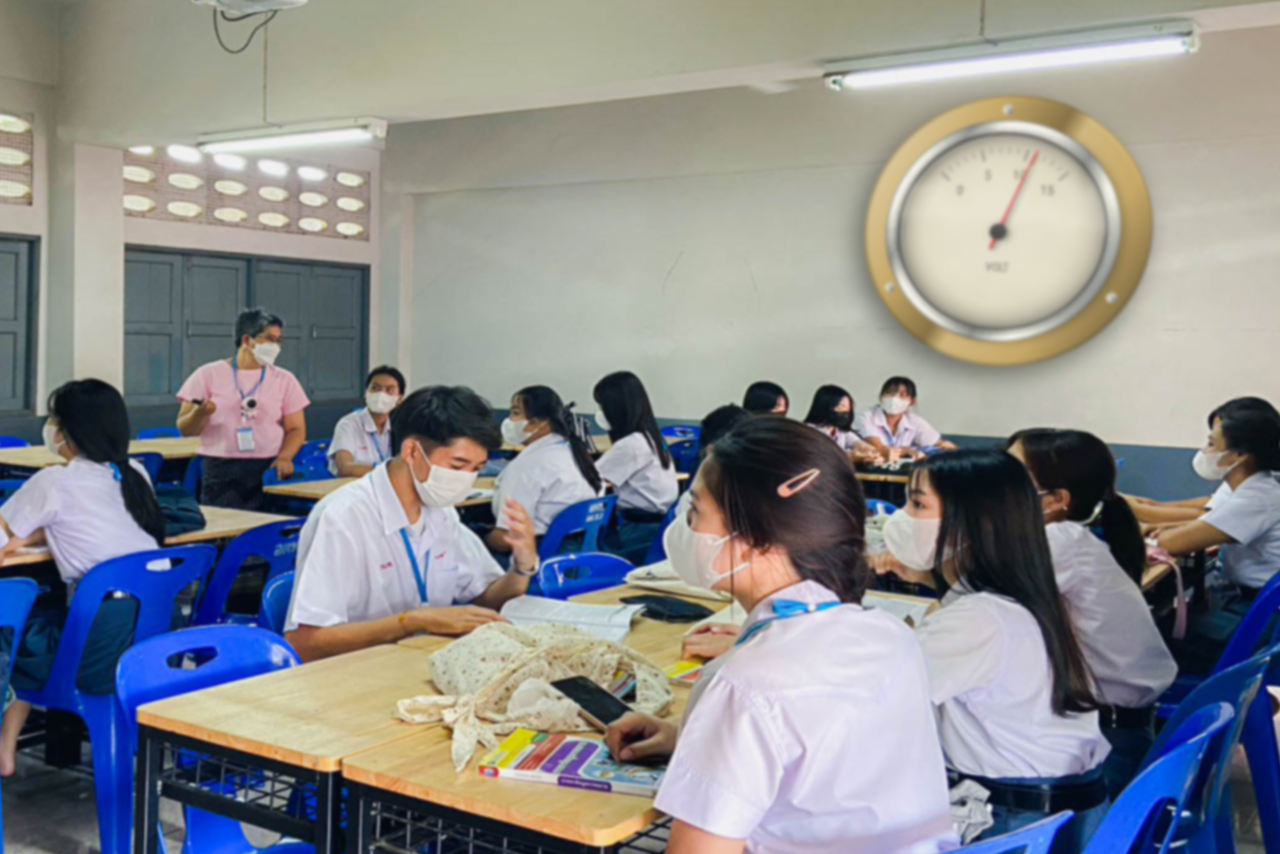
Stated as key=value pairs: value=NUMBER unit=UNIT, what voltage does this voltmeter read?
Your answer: value=11 unit=V
